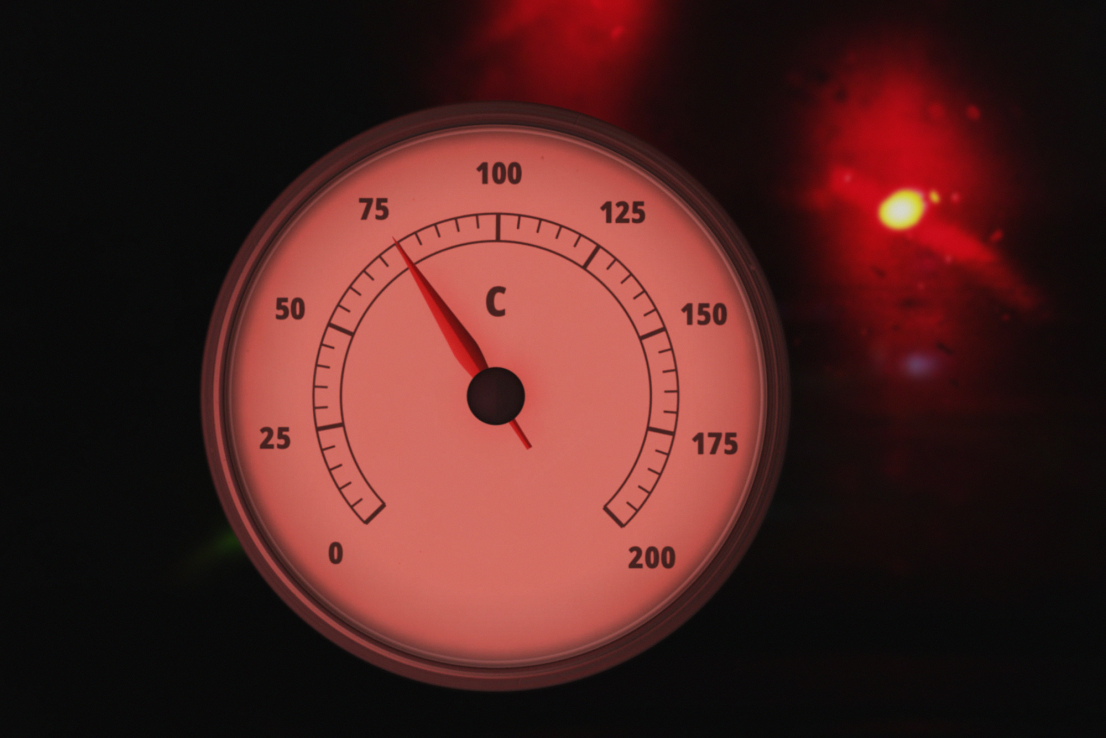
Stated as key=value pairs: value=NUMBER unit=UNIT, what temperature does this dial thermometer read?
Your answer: value=75 unit=°C
